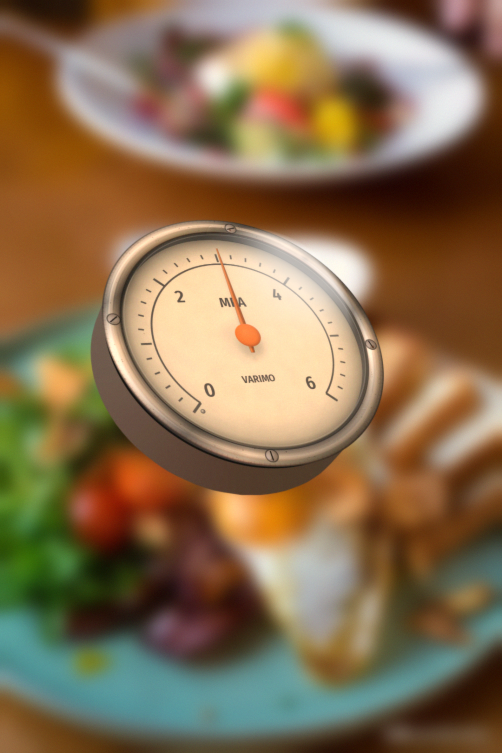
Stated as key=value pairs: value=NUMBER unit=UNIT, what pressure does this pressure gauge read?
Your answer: value=3 unit=MPa
